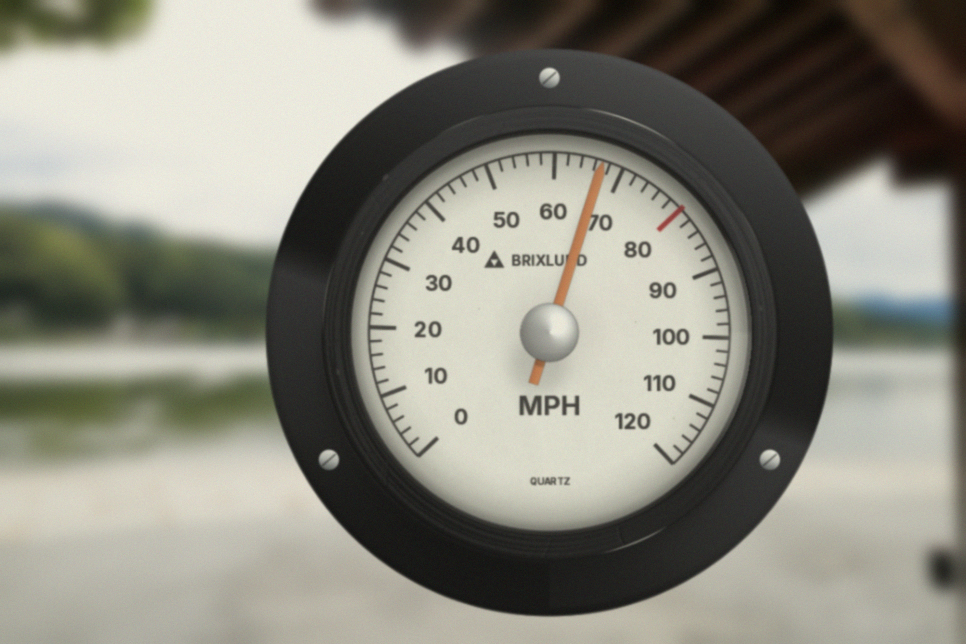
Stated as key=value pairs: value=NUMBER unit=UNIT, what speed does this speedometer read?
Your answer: value=67 unit=mph
